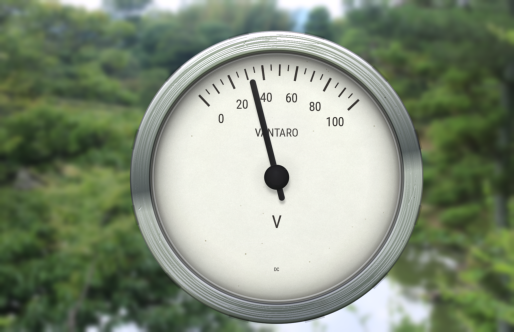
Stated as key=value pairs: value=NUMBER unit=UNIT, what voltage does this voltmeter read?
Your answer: value=32.5 unit=V
